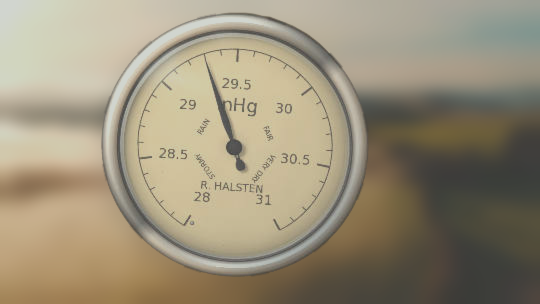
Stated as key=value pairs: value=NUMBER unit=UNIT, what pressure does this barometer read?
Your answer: value=29.3 unit=inHg
